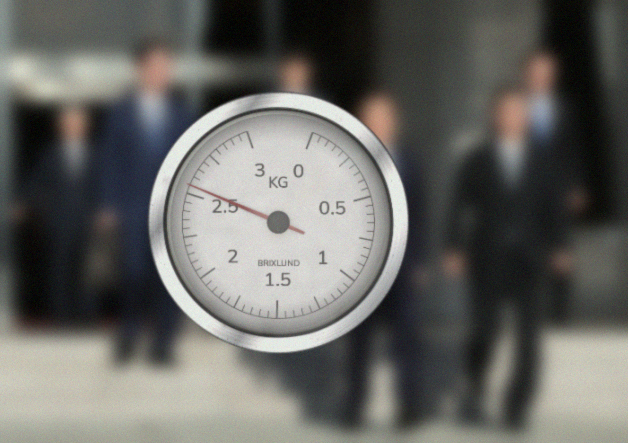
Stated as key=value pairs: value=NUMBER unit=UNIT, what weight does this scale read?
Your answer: value=2.55 unit=kg
